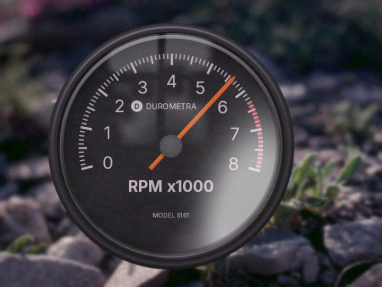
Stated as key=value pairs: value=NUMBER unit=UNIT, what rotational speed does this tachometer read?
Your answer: value=5600 unit=rpm
